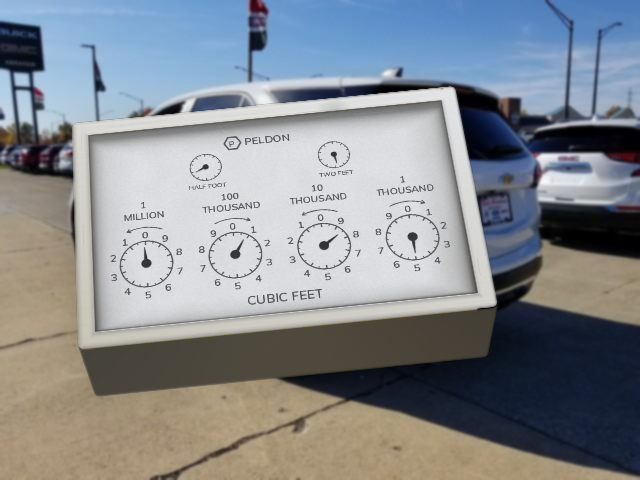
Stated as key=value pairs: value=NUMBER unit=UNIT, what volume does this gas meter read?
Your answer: value=8500 unit=ft³
